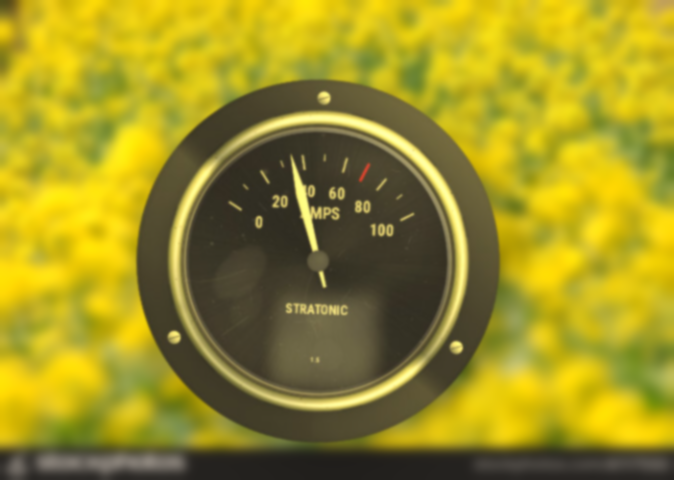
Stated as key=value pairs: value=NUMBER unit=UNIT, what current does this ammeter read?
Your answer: value=35 unit=A
